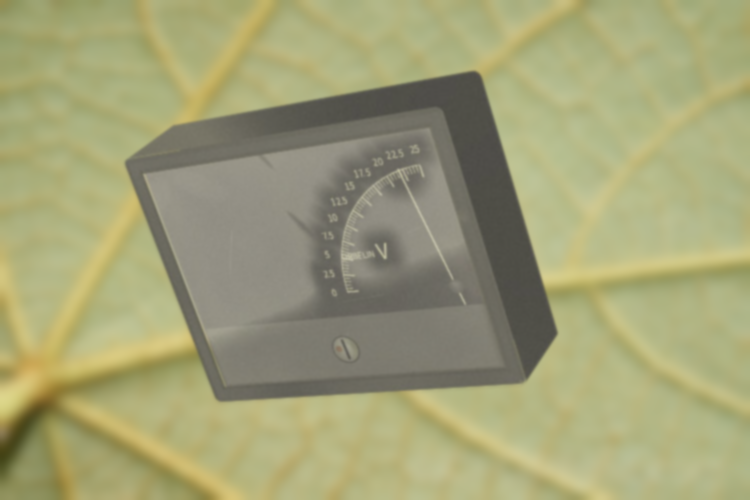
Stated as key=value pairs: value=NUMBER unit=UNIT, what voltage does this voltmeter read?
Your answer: value=22.5 unit=V
